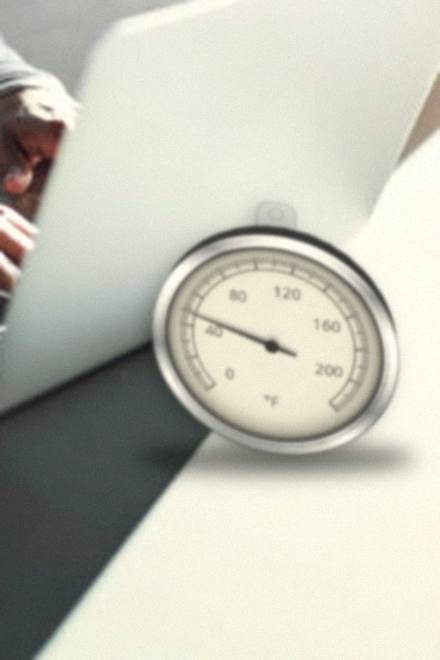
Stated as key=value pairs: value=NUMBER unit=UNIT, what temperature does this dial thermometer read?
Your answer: value=50 unit=°F
